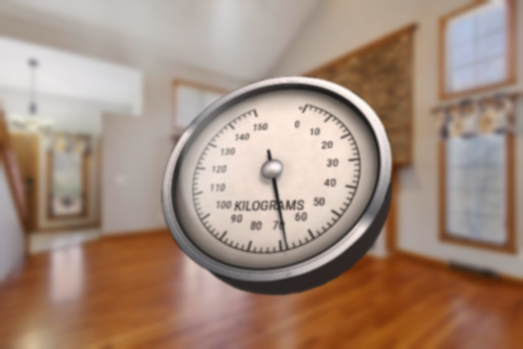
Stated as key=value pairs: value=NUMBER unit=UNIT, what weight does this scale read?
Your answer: value=68 unit=kg
